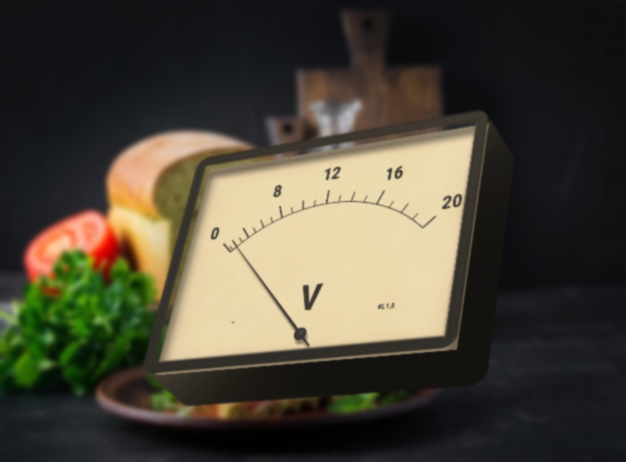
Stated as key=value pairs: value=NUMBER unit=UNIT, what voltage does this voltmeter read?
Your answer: value=2 unit=V
